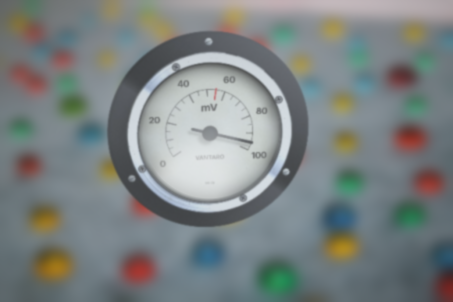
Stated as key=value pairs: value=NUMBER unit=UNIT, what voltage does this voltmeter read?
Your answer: value=95 unit=mV
